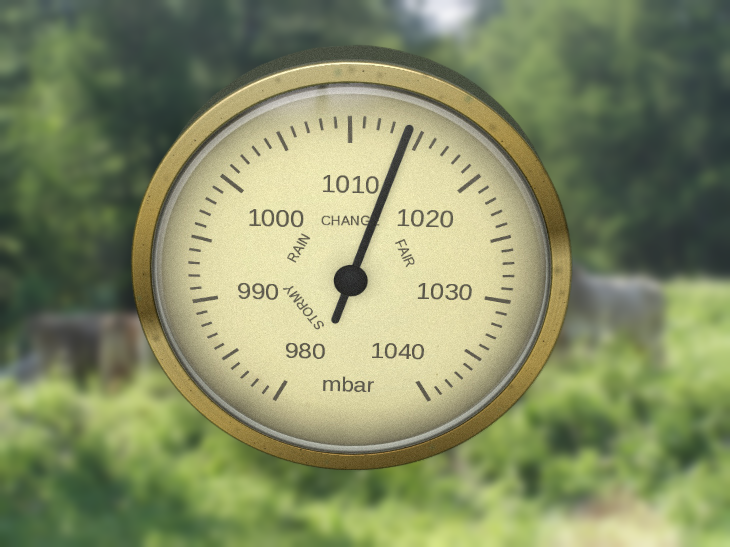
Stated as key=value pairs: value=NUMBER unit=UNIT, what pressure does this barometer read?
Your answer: value=1014 unit=mbar
